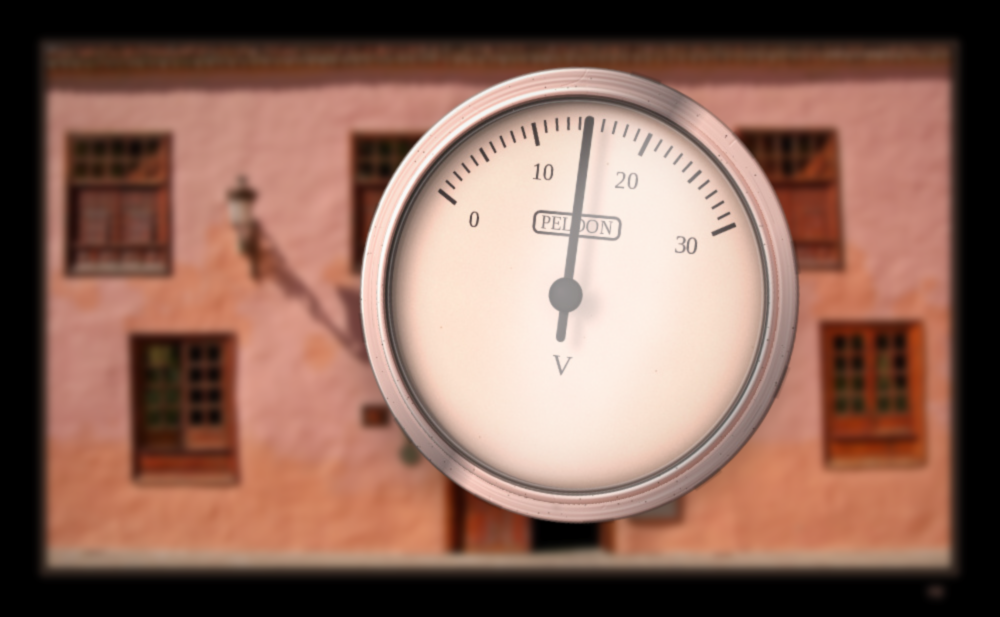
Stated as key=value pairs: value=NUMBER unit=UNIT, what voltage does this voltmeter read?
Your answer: value=15 unit=V
